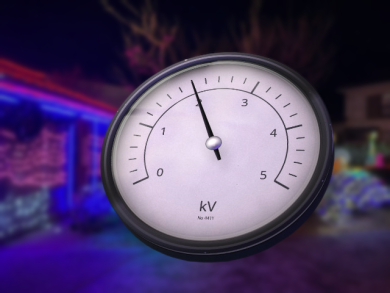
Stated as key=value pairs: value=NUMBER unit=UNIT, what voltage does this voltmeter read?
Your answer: value=2 unit=kV
